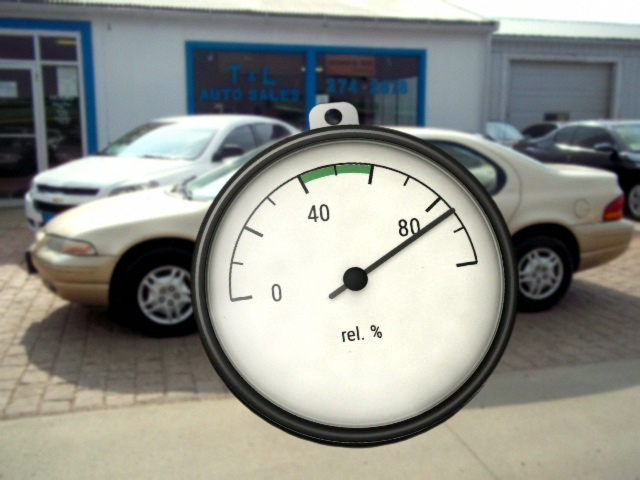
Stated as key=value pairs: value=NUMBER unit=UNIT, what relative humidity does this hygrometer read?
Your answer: value=85 unit=%
